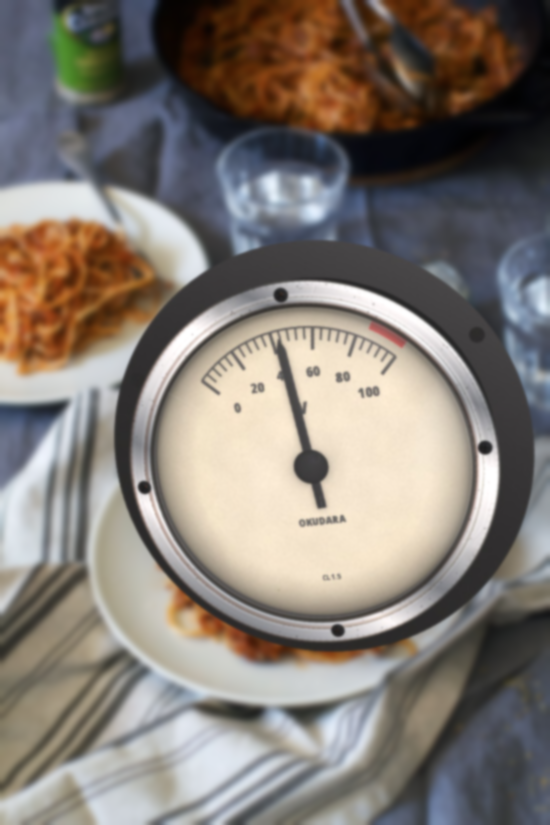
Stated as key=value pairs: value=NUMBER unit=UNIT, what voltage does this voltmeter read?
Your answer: value=44 unit=V
